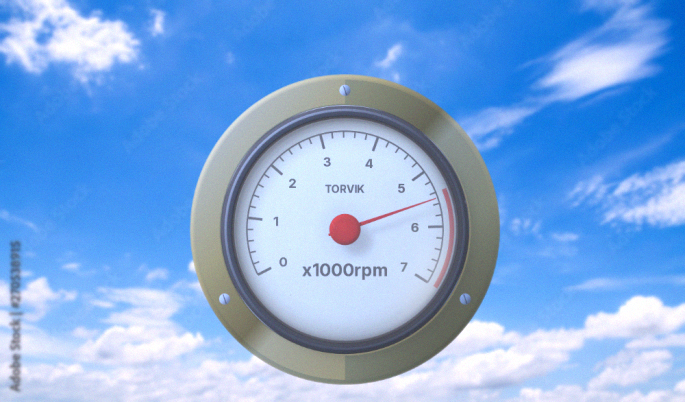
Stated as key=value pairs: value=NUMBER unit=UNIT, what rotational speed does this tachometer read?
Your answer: value=5500 unit=rpm
